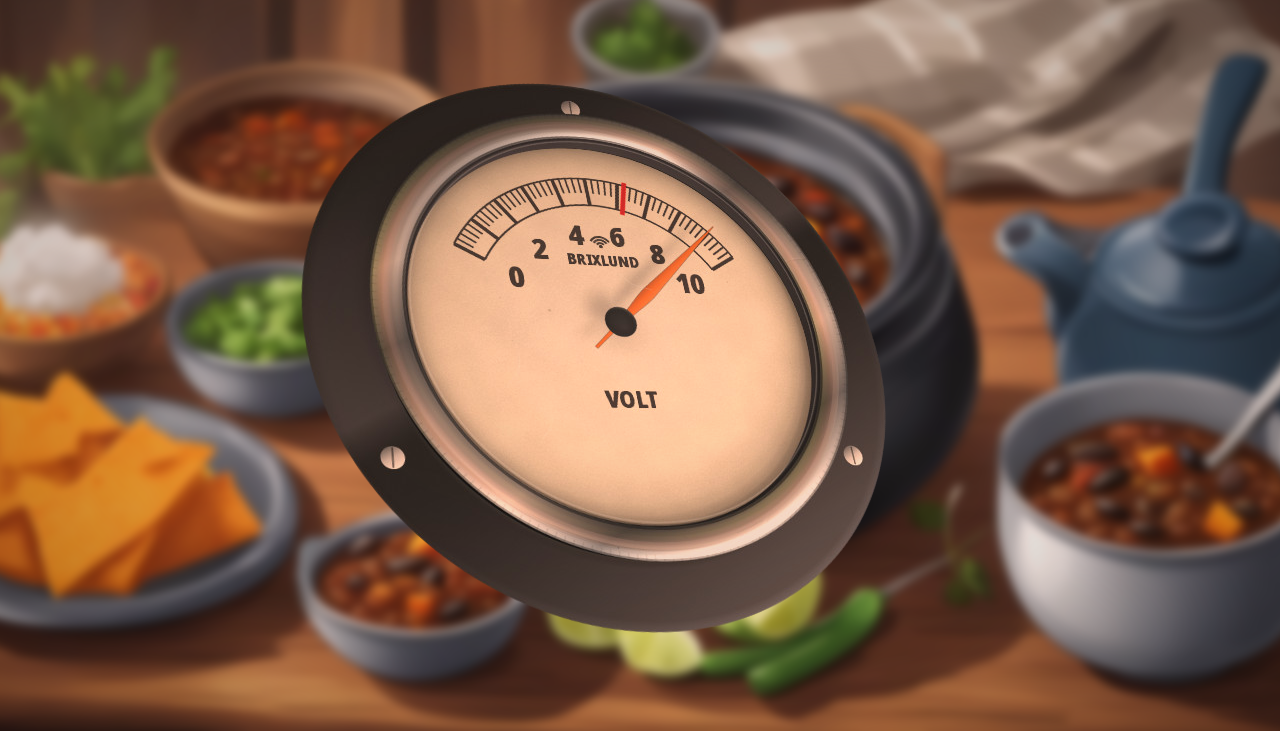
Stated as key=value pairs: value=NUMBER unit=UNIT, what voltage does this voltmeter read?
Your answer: value=9 unit=V
